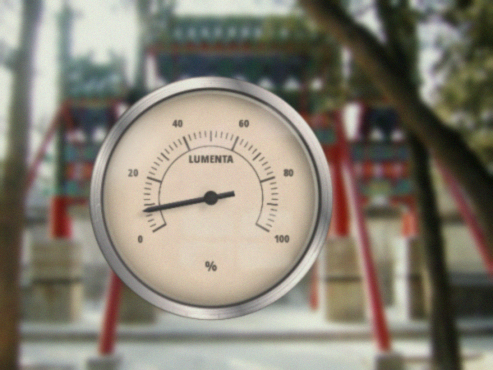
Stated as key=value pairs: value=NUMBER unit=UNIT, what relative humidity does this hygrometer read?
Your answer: value=8 unit=%
